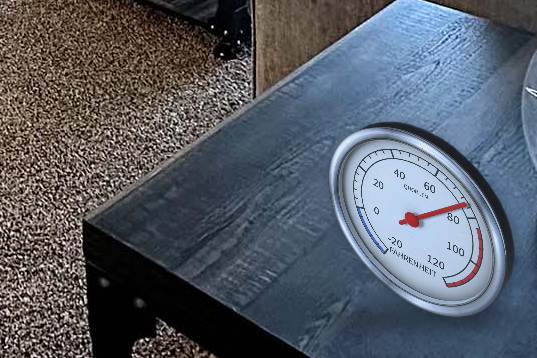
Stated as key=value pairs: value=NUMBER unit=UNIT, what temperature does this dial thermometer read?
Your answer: value=74 unit=°F
